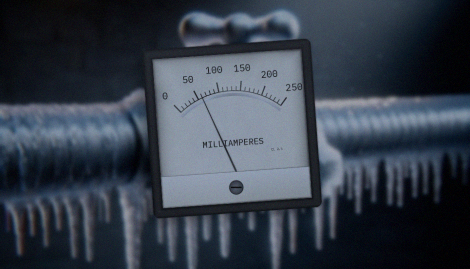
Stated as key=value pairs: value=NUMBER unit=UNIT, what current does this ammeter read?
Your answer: value=60 unit=mA
